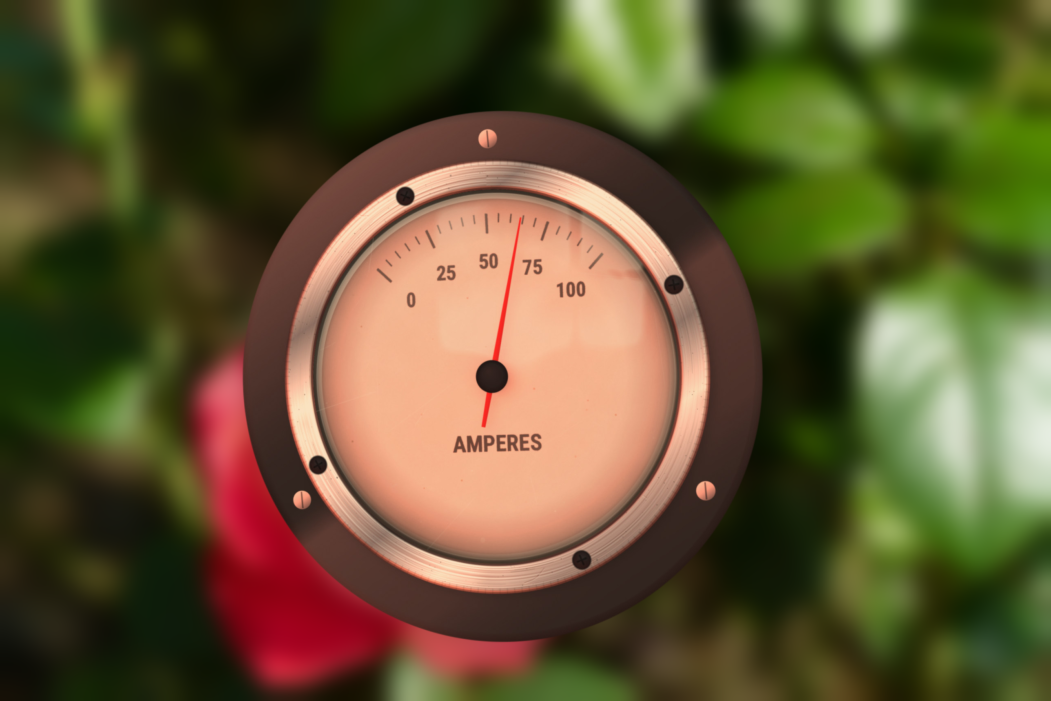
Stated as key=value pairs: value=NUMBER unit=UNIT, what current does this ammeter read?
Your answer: value=65 unit=A
